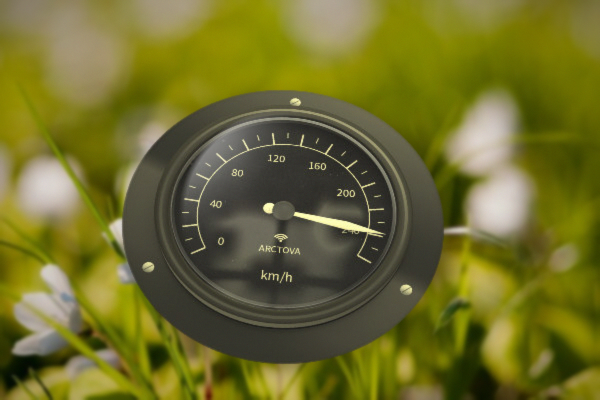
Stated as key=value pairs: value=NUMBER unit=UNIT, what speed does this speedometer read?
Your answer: value=240 unit=km/h
